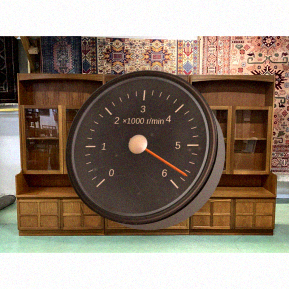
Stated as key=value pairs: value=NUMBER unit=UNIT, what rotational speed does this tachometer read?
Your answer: value=5700 unit=rpm
